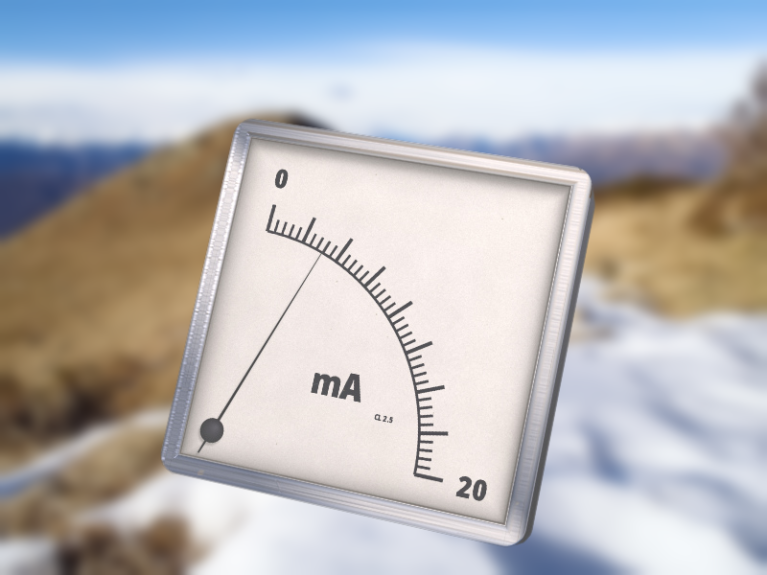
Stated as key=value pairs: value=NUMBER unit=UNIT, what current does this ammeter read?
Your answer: value=4 unit=mA
